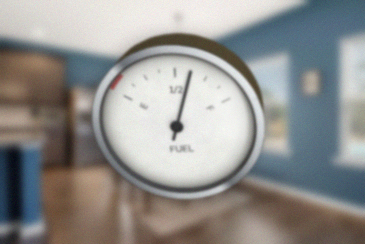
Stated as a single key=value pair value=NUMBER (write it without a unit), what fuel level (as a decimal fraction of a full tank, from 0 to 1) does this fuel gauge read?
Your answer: value=0.625
